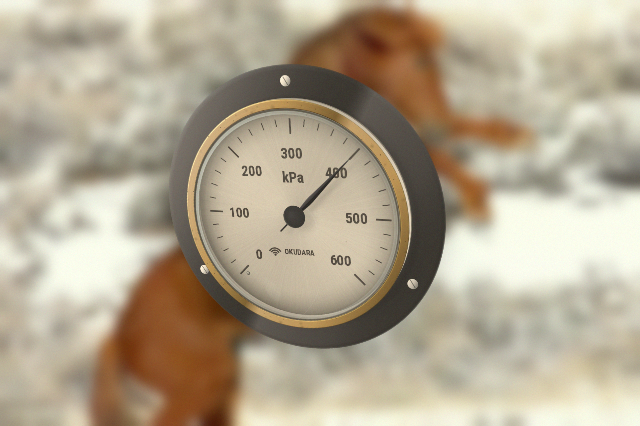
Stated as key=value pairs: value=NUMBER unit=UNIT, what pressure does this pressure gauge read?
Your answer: value=400 unit=kPa
